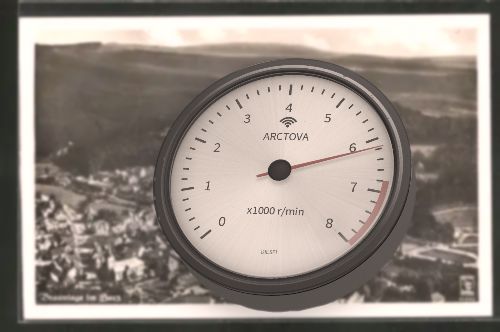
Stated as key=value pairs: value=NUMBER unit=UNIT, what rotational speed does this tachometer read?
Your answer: value=6200 unit=rpm
